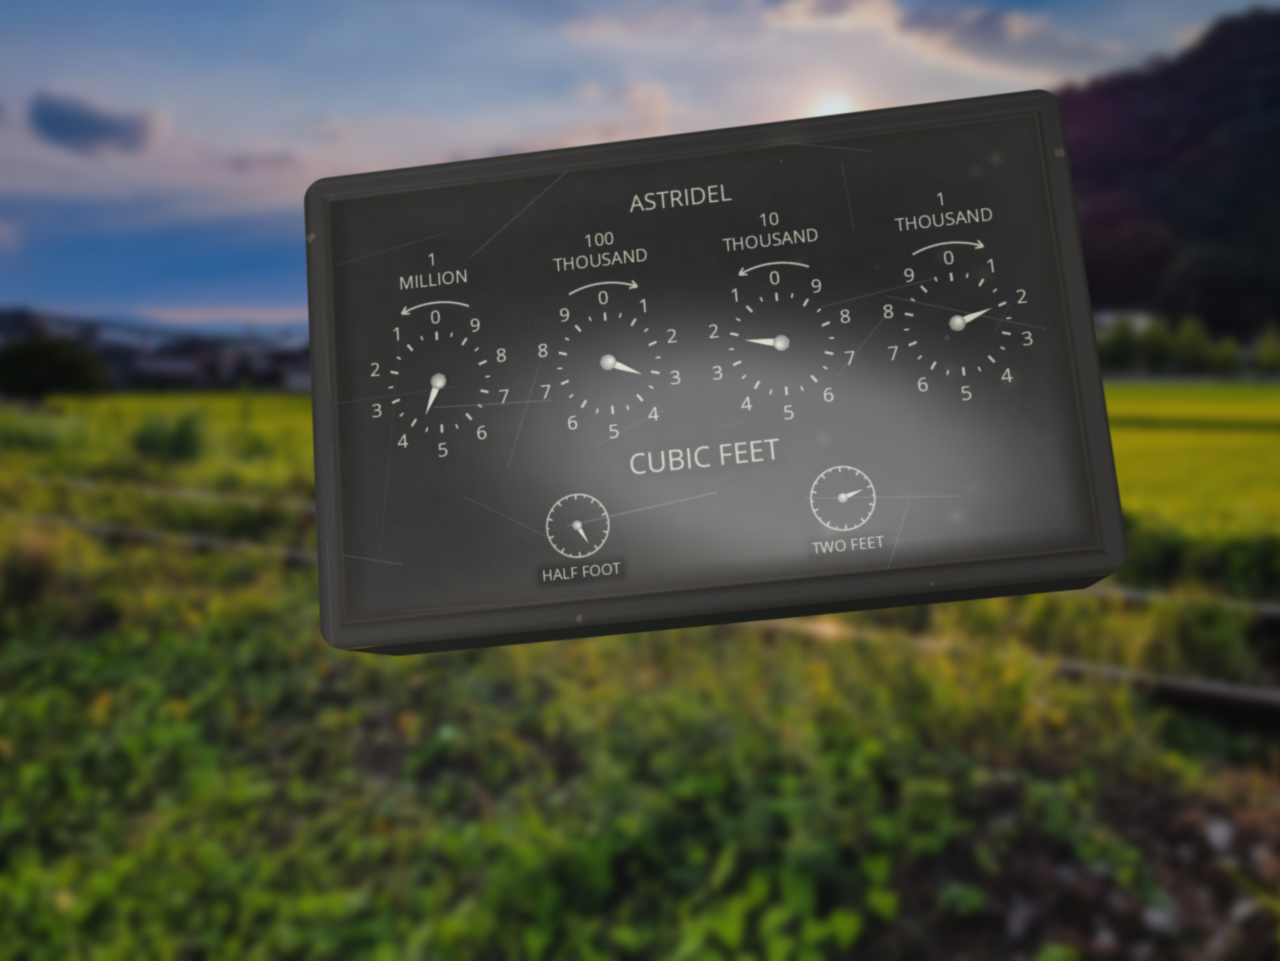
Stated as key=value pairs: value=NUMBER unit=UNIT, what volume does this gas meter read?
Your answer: value=432200 unit=ft³
